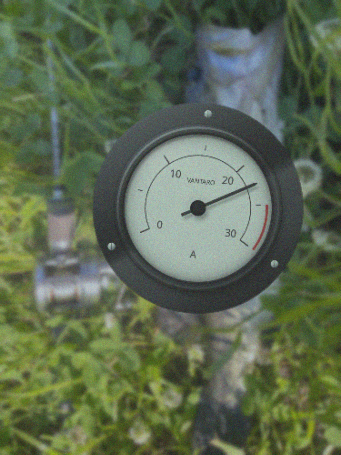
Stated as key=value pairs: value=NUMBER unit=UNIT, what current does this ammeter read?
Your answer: value=22.5 unit=A
